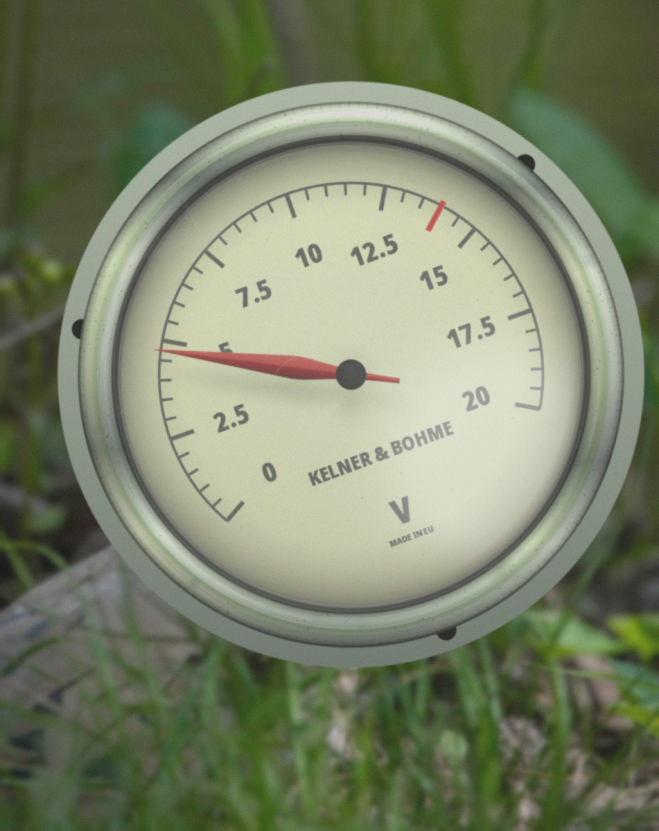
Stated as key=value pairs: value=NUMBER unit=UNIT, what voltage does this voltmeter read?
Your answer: value=4.75 unit=V
